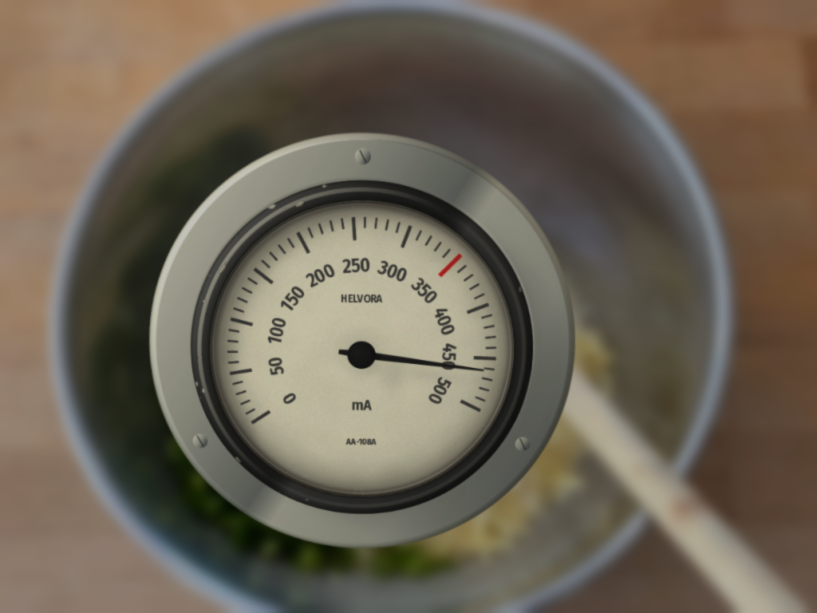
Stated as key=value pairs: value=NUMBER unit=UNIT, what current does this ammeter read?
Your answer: value=460 unit=mA
